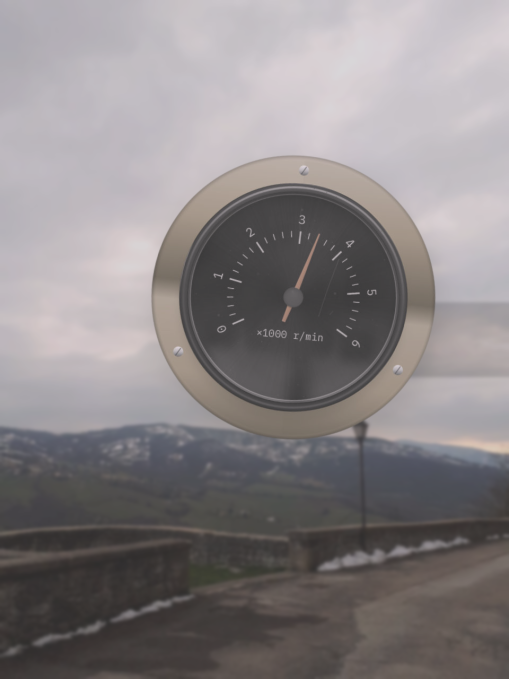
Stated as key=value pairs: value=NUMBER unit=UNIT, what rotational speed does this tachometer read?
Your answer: value=3400 unit=rpm
